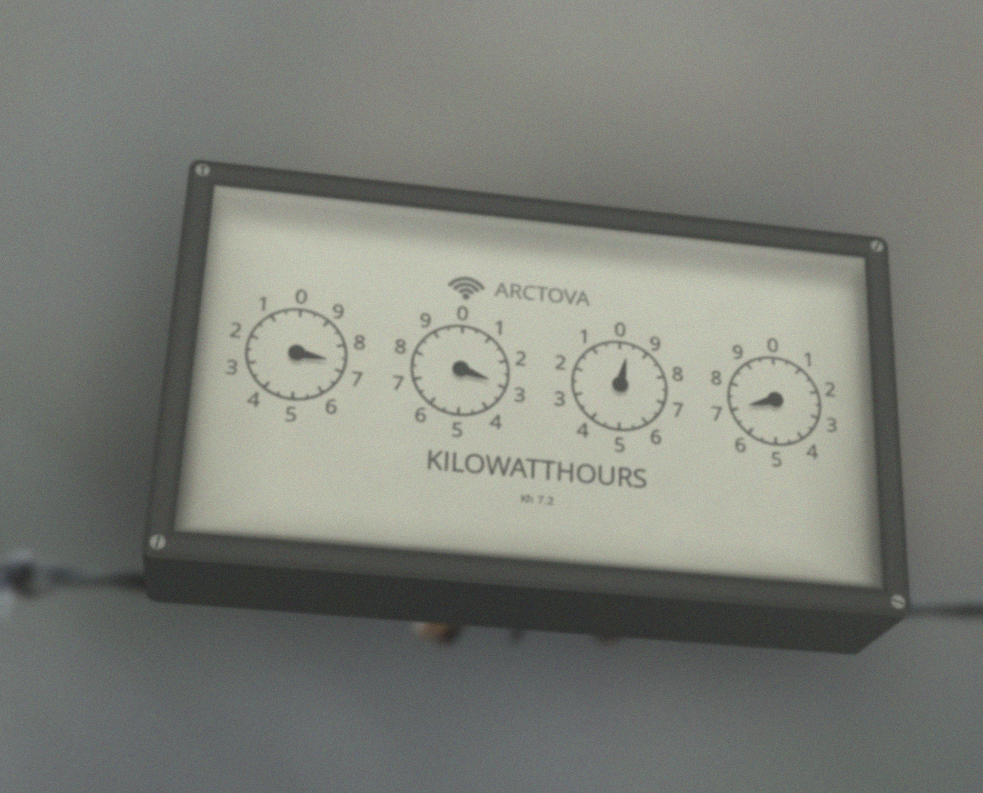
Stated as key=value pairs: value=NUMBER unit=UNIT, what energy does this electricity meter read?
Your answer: value=7297 unit=kWh
